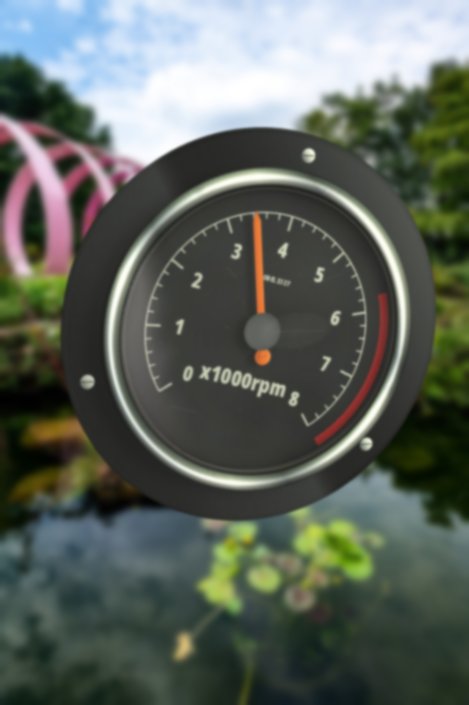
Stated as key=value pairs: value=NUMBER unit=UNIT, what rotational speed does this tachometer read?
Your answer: value=3400 unit=rpm
